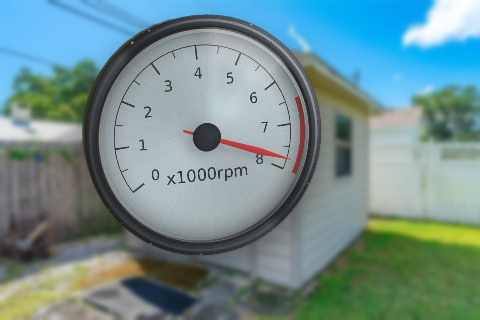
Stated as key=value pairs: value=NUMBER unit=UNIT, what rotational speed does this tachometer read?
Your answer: value=7750 unit=rpm
